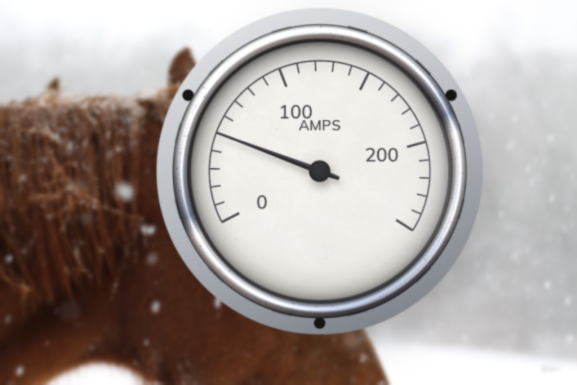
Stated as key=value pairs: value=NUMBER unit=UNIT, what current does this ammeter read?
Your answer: value=50 unit=A
